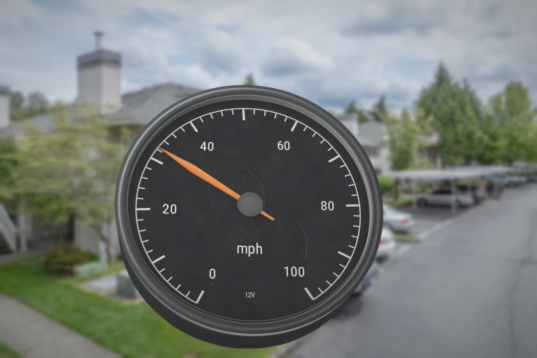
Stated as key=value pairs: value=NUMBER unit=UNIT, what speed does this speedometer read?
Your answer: value=32 unit=mph
